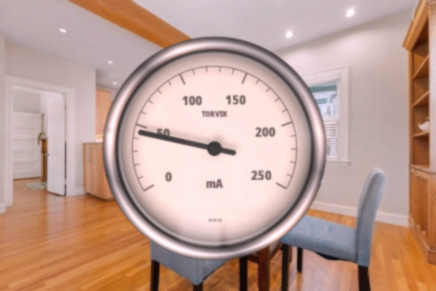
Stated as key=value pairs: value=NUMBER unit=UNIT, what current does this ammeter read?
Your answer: value=45 unit=mA
